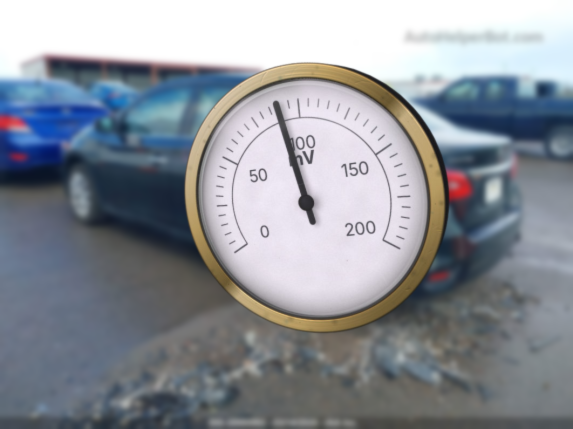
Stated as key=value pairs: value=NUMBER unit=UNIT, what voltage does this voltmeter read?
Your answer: value=90 unit=mV
